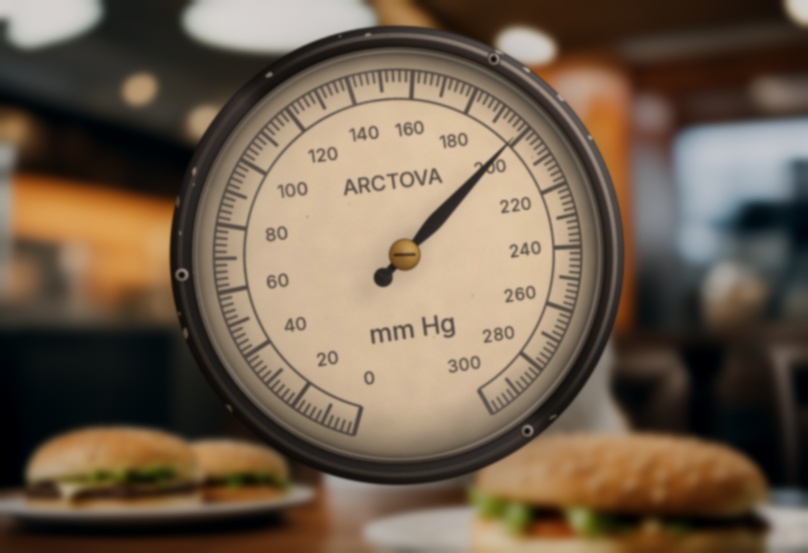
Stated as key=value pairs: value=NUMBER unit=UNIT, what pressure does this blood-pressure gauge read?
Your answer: value=198 unit=mmHg
